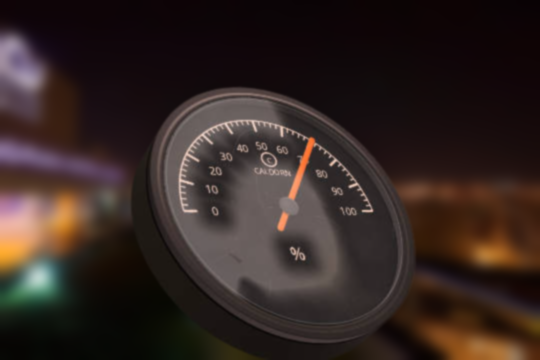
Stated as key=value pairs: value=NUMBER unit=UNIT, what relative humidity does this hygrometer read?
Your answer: value=70 unit=%
